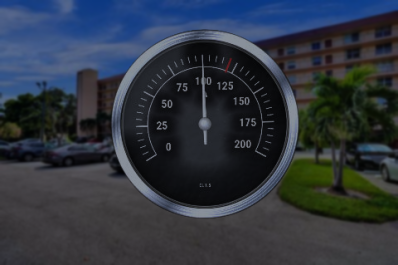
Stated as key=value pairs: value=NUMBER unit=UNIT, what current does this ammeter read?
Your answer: value=100 unit=A
